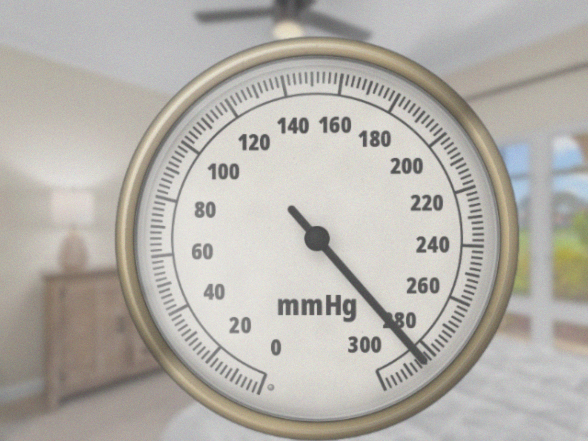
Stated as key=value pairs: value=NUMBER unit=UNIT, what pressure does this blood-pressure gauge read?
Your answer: value=284 unit=mmHg
